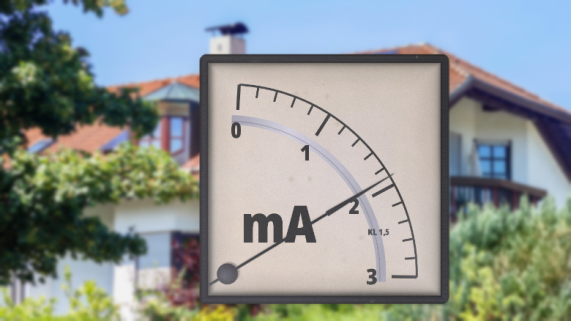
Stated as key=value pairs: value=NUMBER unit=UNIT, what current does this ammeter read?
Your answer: value=1.9 unit=mA
